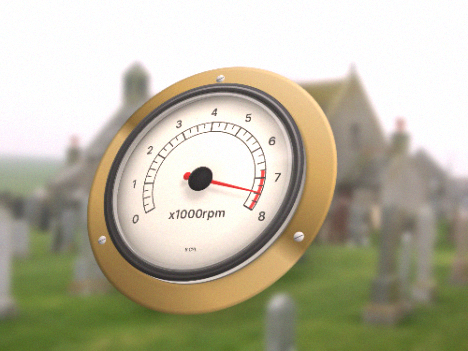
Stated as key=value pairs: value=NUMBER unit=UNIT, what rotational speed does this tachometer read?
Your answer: value=7500 unit=rpm
